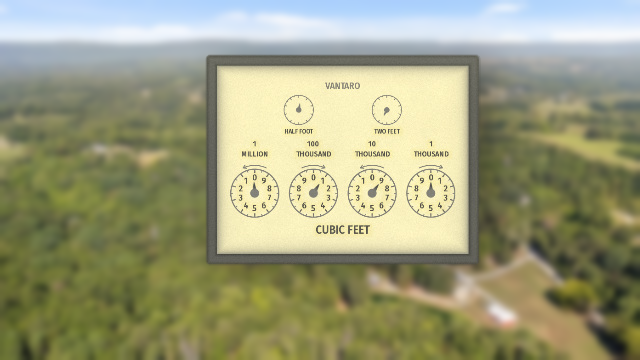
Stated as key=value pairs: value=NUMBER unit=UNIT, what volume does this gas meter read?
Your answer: value=9000 unit=ft³
